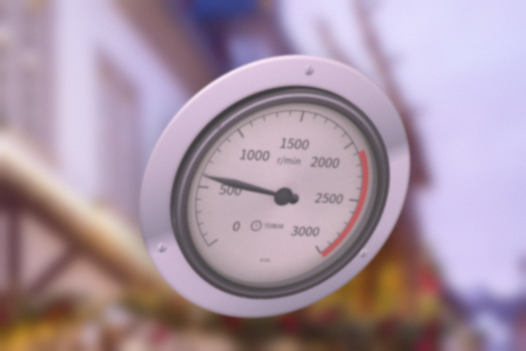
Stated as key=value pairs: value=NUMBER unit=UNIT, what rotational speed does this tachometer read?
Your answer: value=600 unit=rpm
